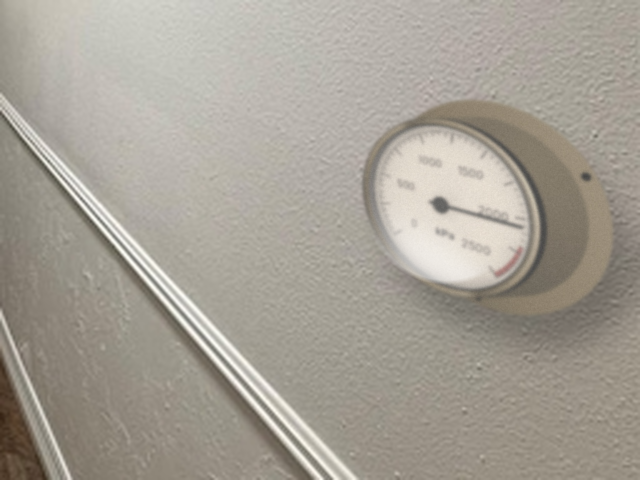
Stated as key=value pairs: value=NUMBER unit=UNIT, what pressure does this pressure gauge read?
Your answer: value=2050 unit=kPa
